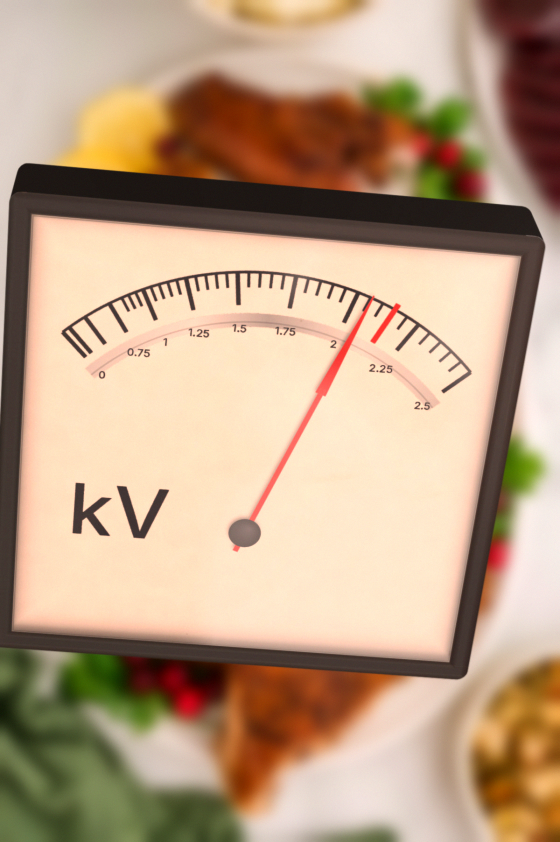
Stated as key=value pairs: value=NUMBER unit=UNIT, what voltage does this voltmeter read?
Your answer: value=2.05 unit=kV
